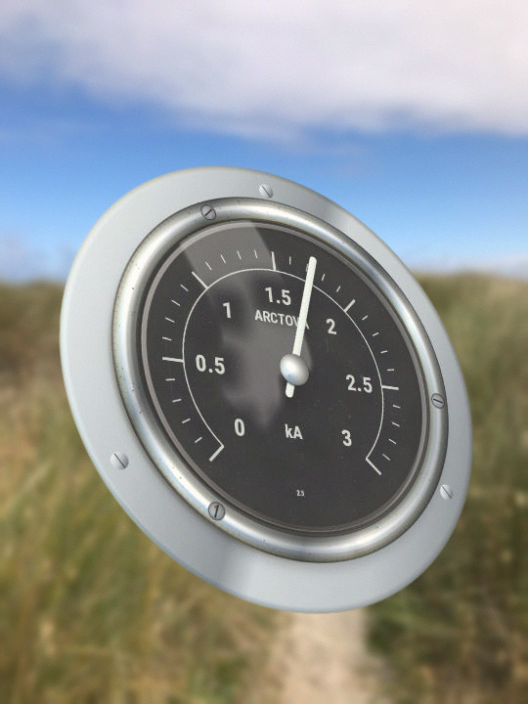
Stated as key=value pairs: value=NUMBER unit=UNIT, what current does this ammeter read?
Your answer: value=1.7 unit=kA
